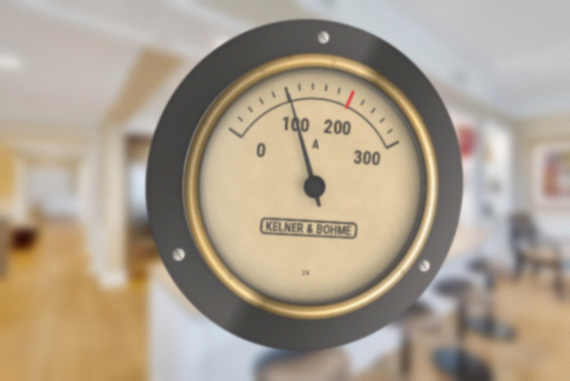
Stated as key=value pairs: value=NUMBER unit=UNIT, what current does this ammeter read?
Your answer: value=100 unit=A
